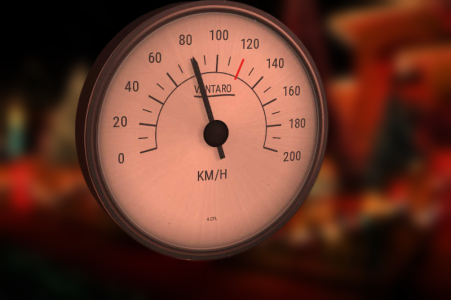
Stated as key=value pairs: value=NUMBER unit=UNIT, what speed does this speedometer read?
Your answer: value=80 unit=km/h
